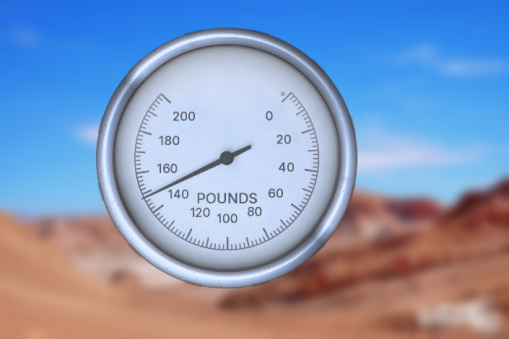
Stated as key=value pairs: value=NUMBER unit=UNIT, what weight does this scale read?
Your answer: value=148 unit=lb
